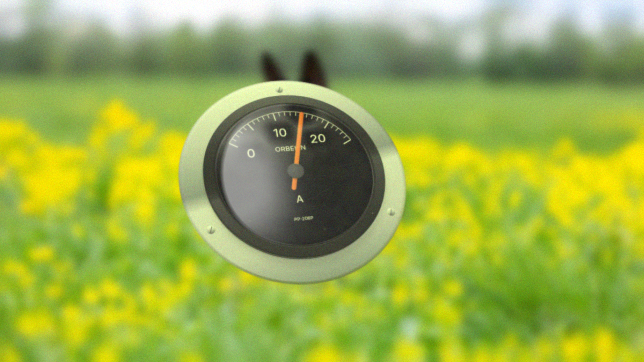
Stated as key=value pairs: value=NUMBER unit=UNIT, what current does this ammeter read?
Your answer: value=15 unit=A
